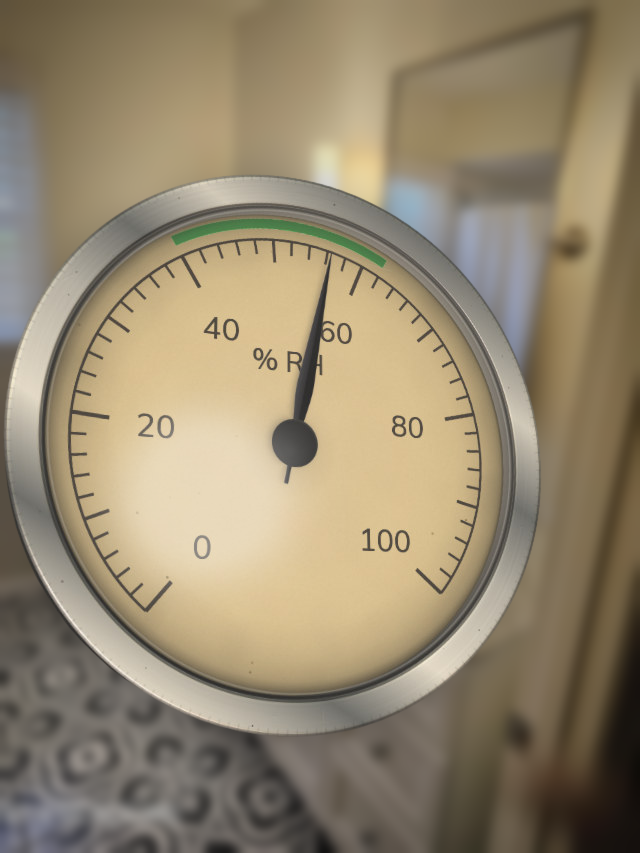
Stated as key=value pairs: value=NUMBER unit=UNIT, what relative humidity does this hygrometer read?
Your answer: value=56 unit=%
